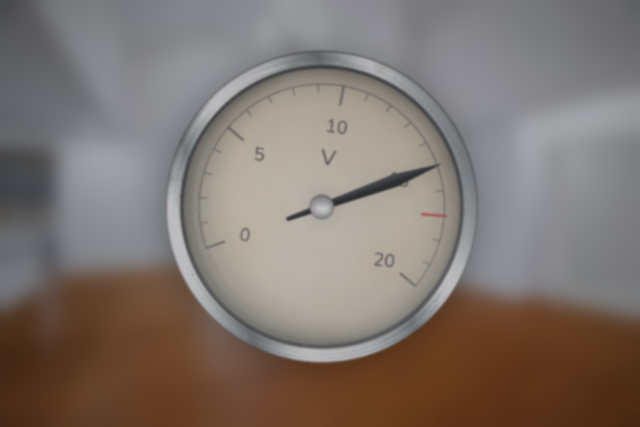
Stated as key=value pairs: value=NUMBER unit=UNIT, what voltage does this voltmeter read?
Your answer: value=15 unit=V
